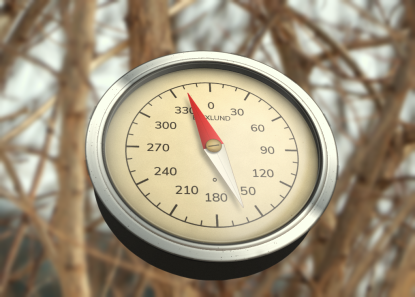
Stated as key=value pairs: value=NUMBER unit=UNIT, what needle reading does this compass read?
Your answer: value=340 unit=°
